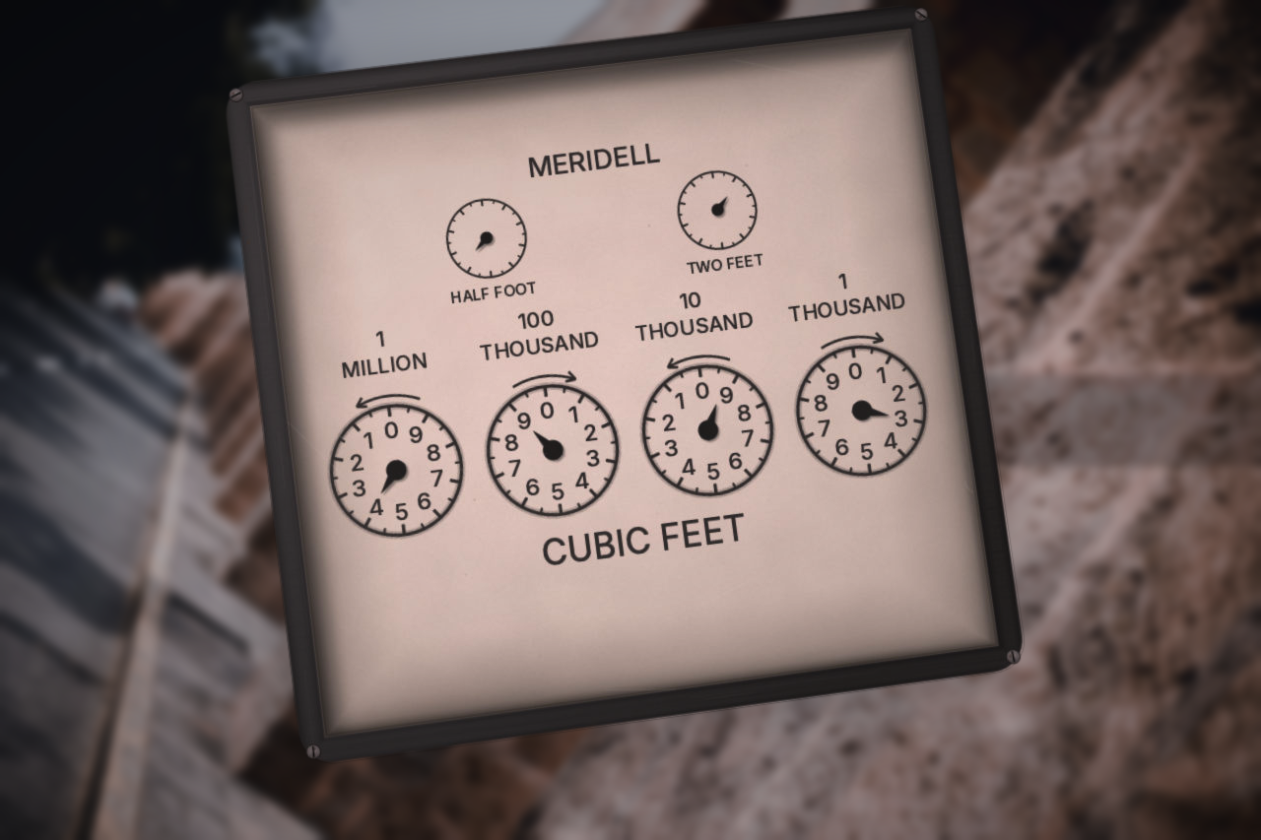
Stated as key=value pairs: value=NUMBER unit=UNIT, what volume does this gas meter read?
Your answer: value=389300 unit=ft³
